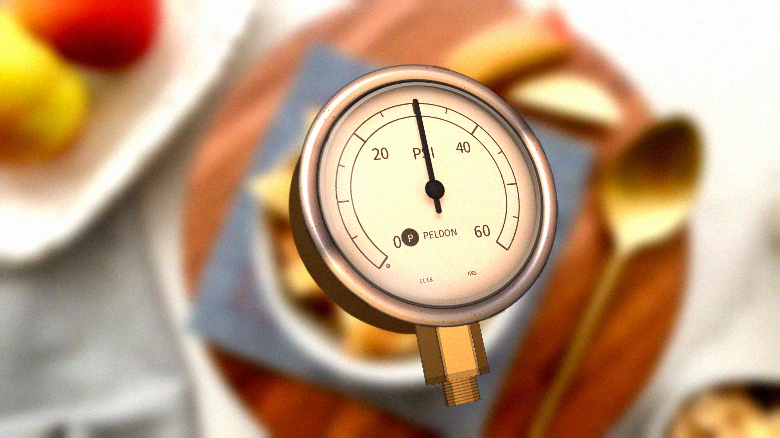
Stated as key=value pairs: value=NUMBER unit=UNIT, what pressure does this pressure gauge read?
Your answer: value=30 unit=psi
